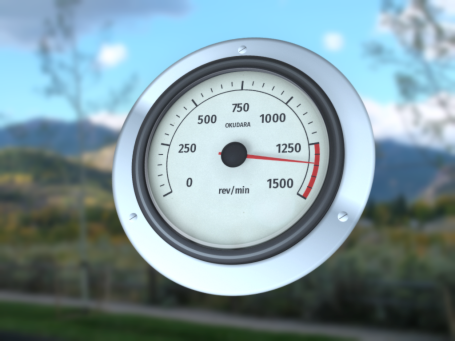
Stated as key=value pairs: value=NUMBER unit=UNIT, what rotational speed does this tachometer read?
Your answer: value=1350 unit=rpm
